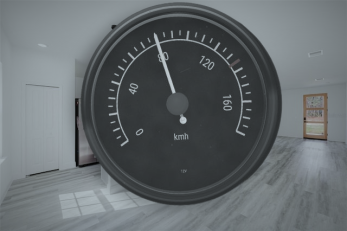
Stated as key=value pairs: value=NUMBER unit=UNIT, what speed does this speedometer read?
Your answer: value=80 unit=km/h
